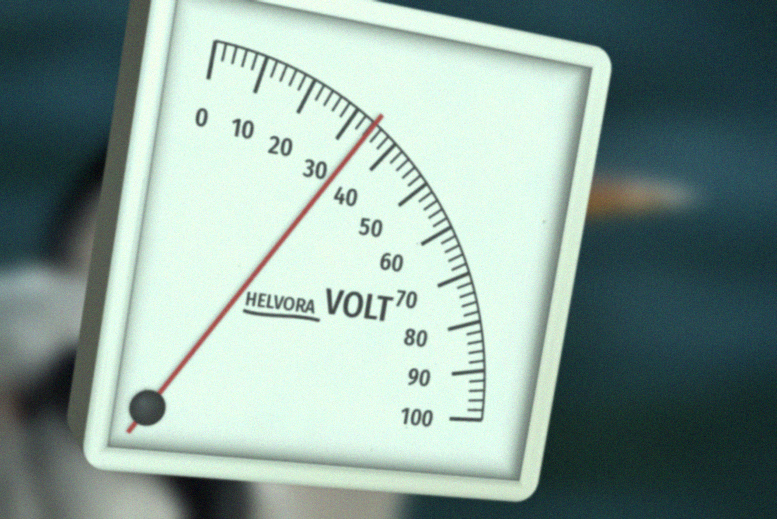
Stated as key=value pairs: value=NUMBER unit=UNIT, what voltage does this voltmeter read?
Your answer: value=34 unit=V
